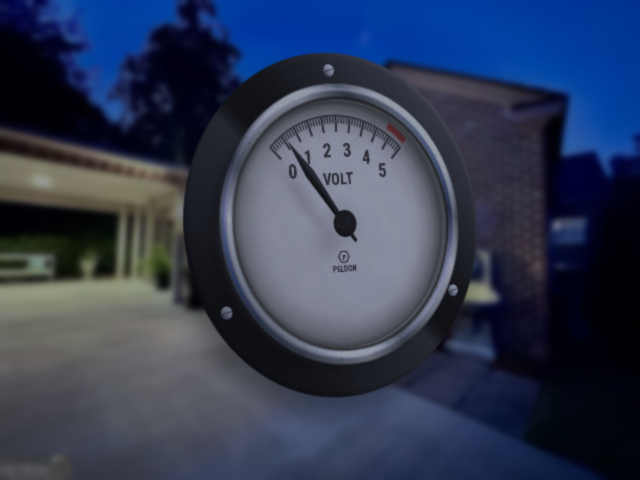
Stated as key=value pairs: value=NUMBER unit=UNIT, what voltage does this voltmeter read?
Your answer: value=0.5 unit=V
